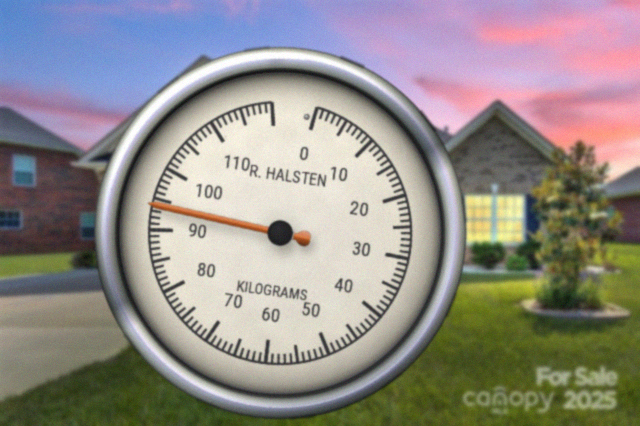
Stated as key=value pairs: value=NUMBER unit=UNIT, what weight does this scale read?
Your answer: value=94 unit=kg
